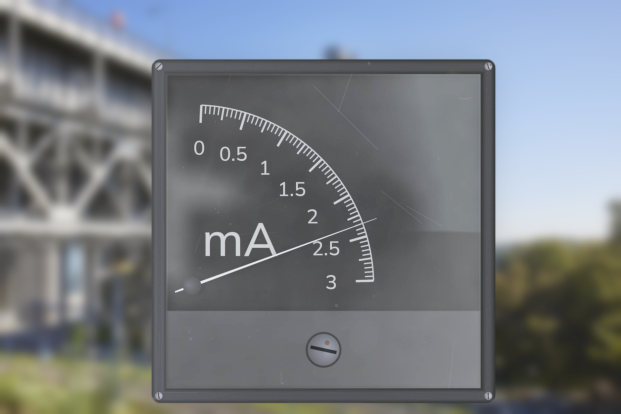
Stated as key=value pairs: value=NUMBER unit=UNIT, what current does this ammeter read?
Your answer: value=2.35 unit=mA
